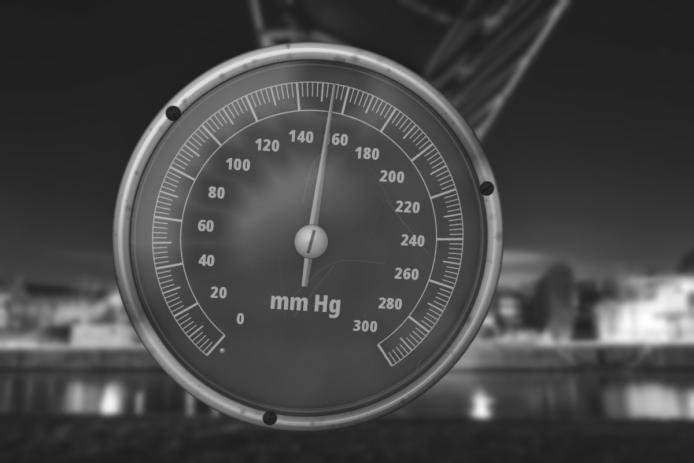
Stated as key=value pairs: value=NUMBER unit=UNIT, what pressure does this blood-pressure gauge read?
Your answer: value=154 unit=mmHg
